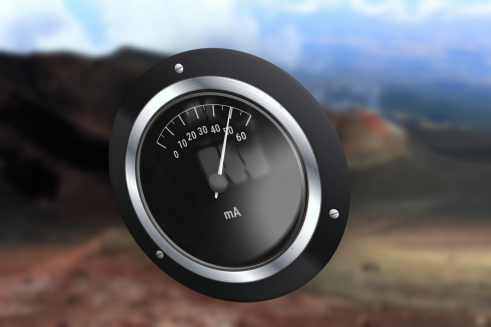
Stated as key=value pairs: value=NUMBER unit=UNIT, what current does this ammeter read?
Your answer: value=50 unit=mA
